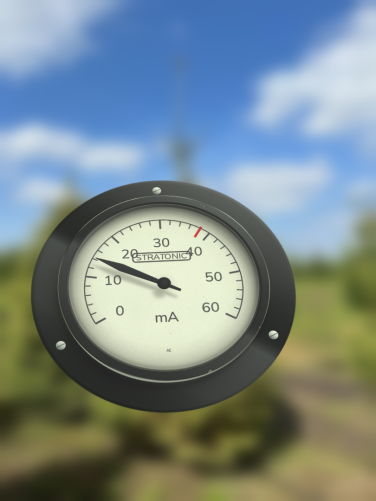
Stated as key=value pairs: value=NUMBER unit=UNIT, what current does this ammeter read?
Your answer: value=14 unit=mA
